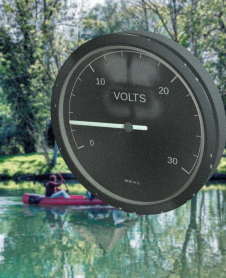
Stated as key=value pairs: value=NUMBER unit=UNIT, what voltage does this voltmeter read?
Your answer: value=3 unit=V
